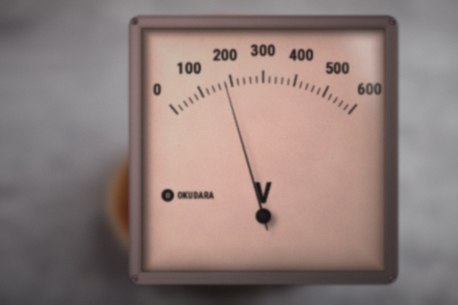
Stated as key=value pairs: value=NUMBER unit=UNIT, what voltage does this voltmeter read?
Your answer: value=180 unit=V
